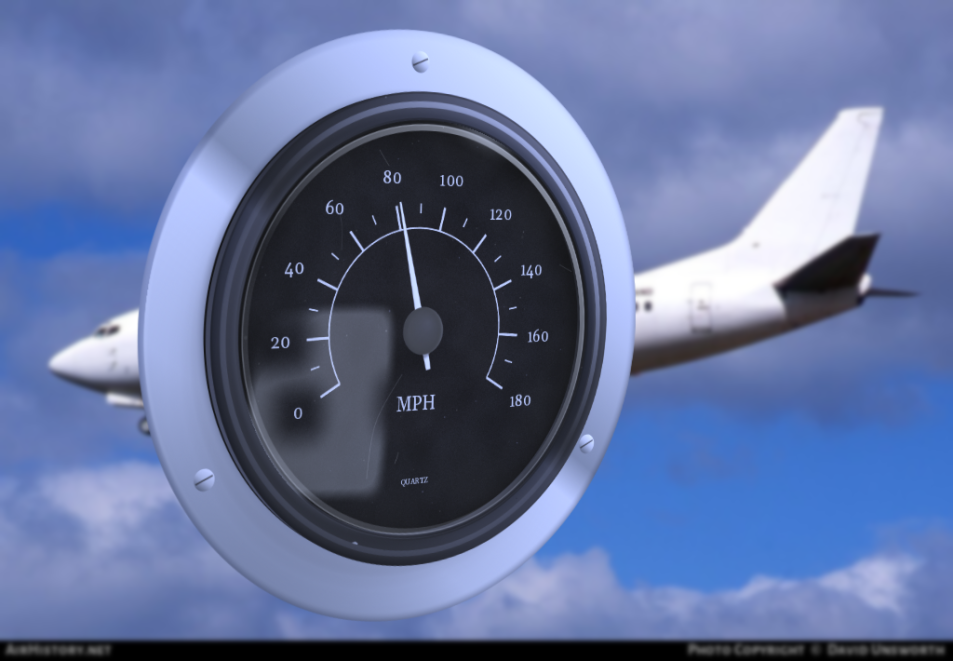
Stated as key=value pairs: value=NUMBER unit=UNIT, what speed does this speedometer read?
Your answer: value=80 unit=mph
